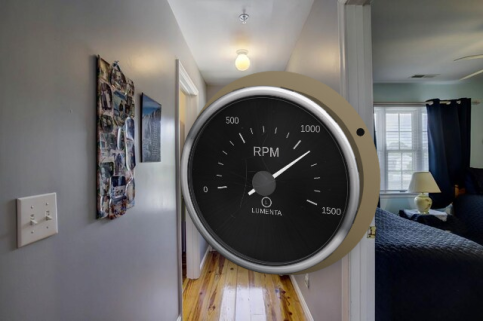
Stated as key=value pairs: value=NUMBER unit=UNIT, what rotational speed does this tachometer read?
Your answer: value=1100 unit=rpm
